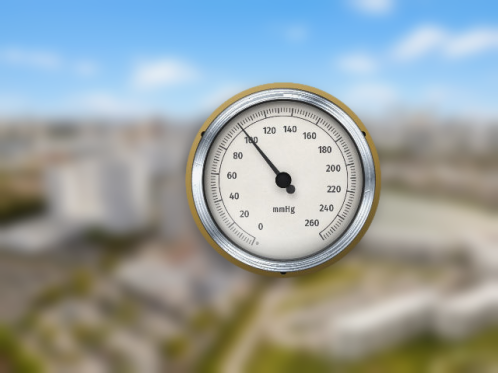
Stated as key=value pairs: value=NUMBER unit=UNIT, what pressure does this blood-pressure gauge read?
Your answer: value=100 unit=mmHg
